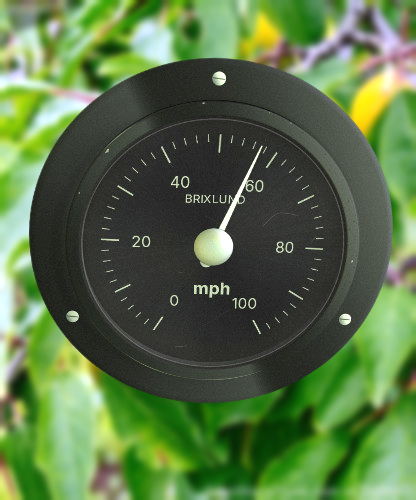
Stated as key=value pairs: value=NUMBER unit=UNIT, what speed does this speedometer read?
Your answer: value=57 unit=mph
